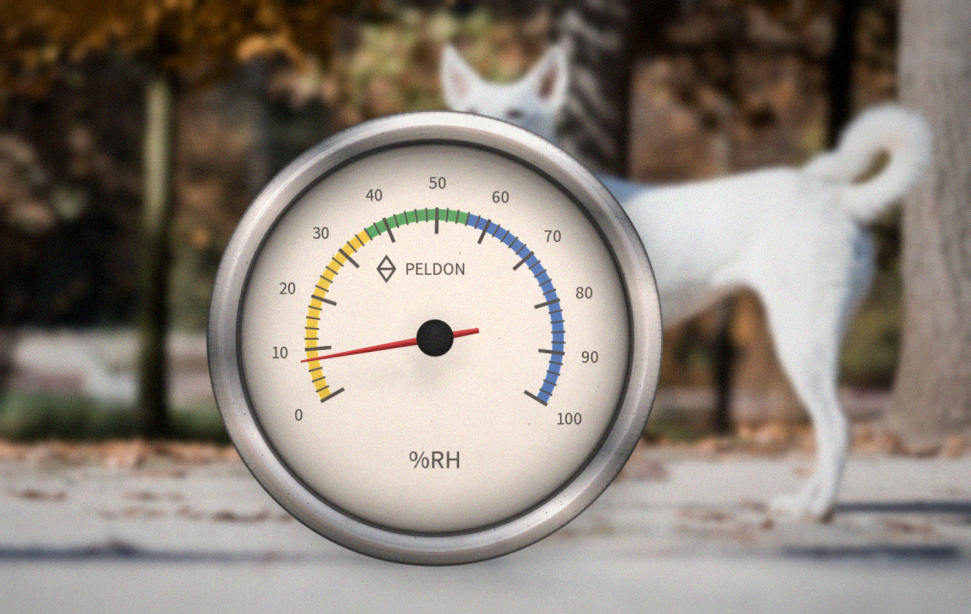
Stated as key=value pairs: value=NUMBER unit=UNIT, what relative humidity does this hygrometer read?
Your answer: value=8 unit=%
